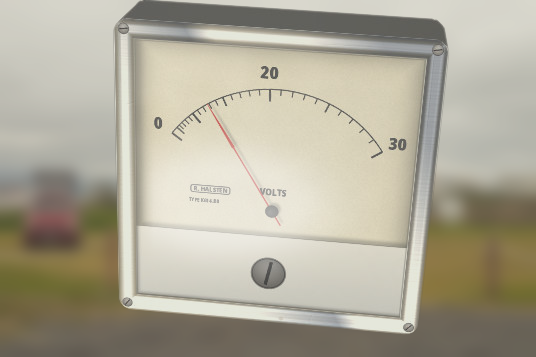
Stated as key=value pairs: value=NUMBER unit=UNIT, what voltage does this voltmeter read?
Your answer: value=13 unit=V
